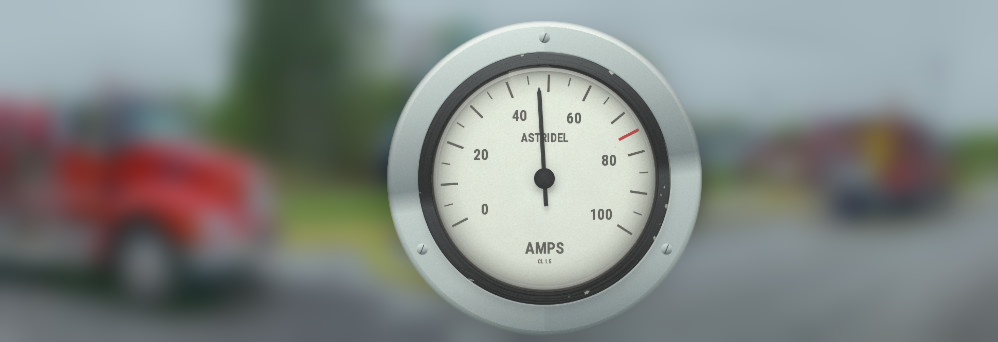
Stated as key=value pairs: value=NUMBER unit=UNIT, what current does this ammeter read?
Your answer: value=47.5 unit=A
